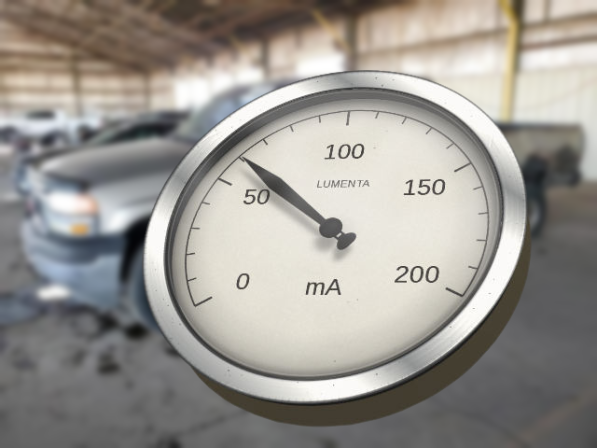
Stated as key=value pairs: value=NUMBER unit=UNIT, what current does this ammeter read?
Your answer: value=60 unit=mA
